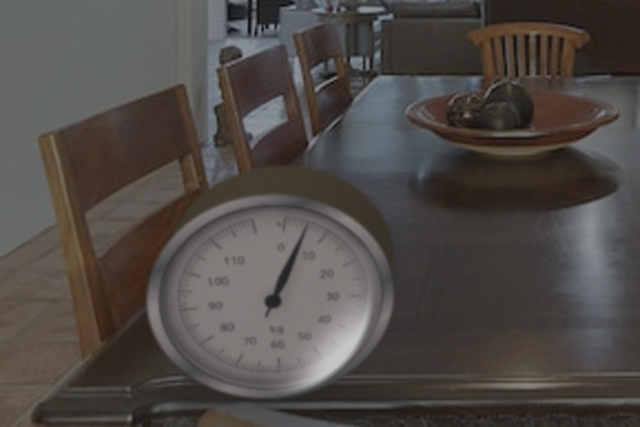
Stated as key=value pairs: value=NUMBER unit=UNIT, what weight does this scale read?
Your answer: value=5 unit=kg
